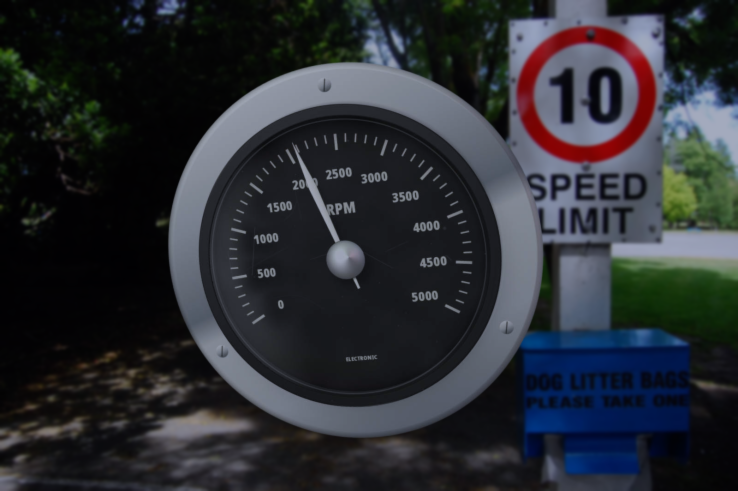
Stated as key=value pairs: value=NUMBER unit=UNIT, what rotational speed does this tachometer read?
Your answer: value=2100 unit=rpm
